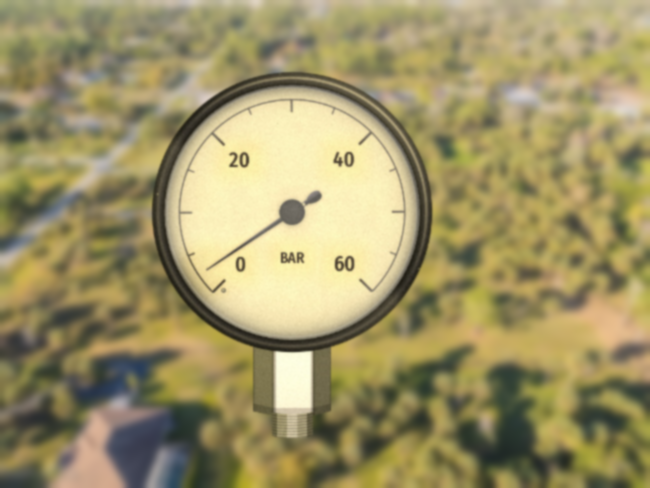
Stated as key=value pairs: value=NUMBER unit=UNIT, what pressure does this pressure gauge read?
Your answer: value=2.5 unit=bar
